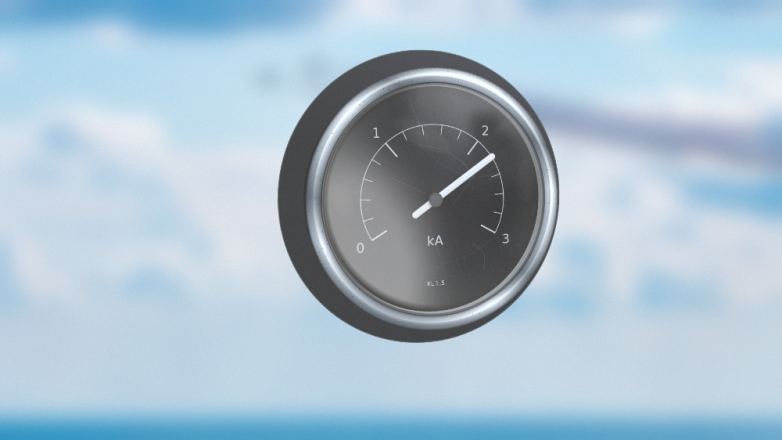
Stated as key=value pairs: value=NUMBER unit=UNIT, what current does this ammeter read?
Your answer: value=2.2 unit=kA
